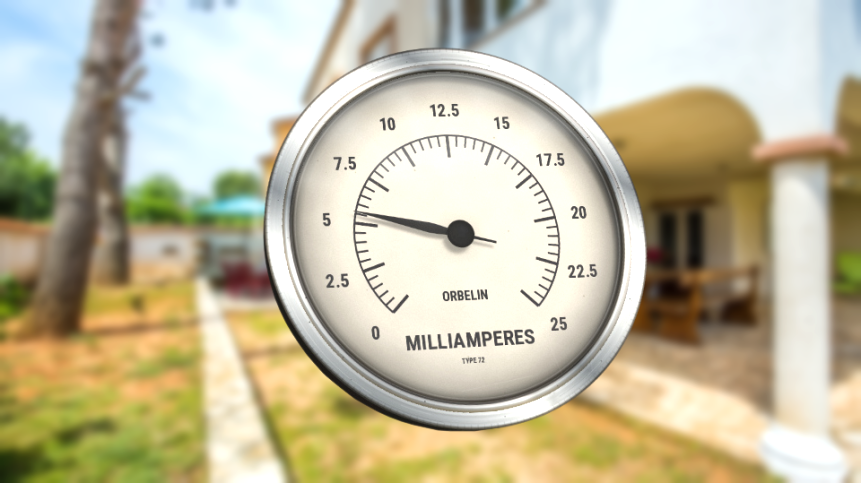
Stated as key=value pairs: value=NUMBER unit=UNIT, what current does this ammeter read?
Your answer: value=5.5 unit=mA
